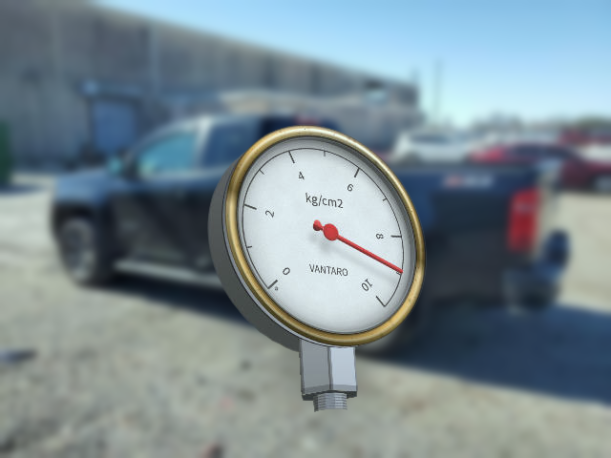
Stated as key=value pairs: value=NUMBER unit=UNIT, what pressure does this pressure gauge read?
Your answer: value=9 unit=kg/cm²
